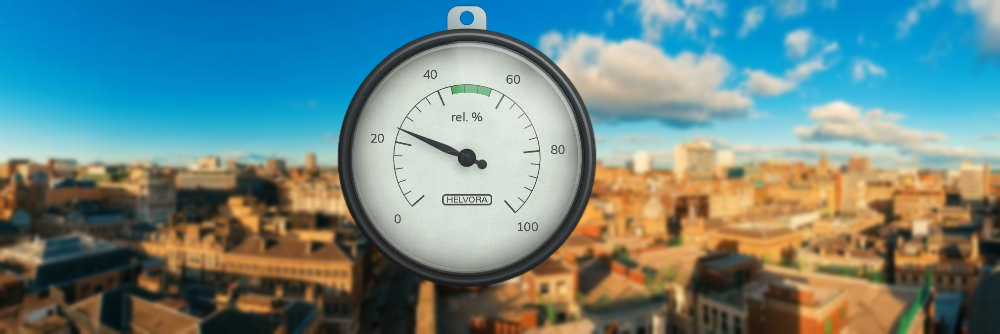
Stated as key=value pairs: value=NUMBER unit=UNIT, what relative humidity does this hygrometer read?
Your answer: value=24 unit=%
